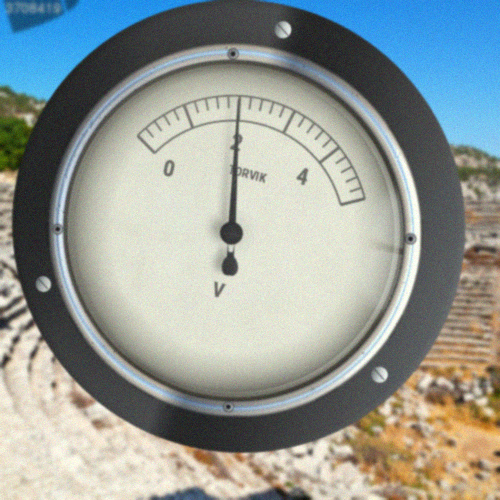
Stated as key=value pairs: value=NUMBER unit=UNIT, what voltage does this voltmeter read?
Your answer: value=2 unit=V
